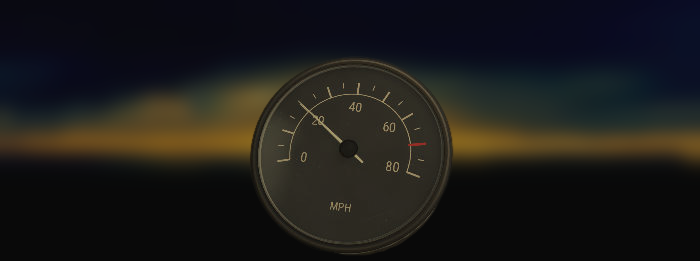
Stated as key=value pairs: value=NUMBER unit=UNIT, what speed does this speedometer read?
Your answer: value=20 unit=mph
